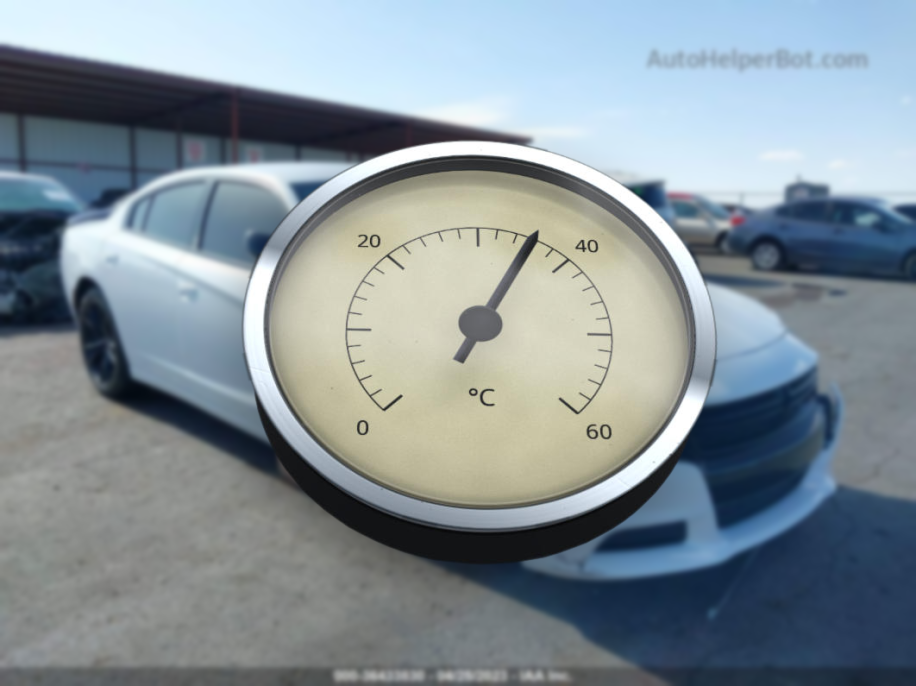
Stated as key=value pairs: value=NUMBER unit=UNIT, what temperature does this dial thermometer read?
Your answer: value=36 unit=°C
